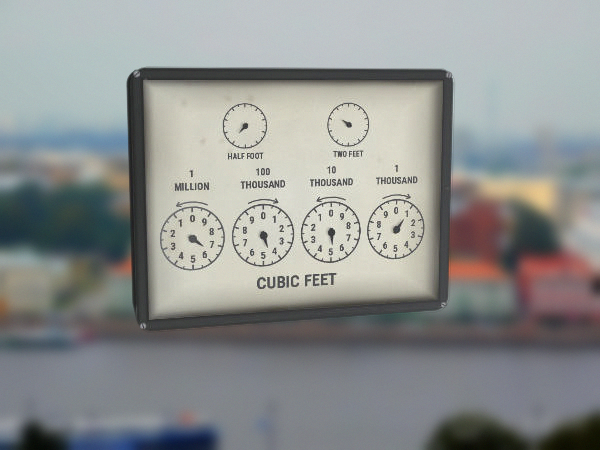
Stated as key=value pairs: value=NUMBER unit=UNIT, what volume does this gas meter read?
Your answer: value=645100 unit=ft³
